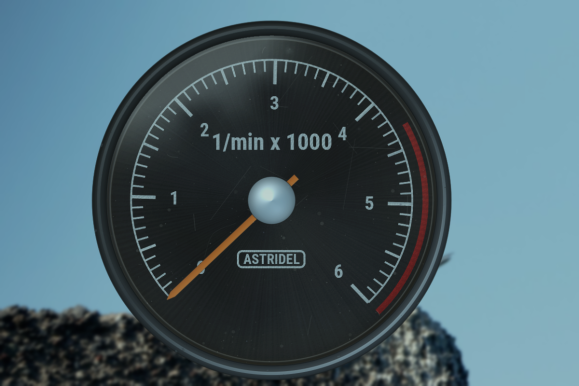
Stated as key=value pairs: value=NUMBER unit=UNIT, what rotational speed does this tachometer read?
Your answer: value=0 unit=rpm
